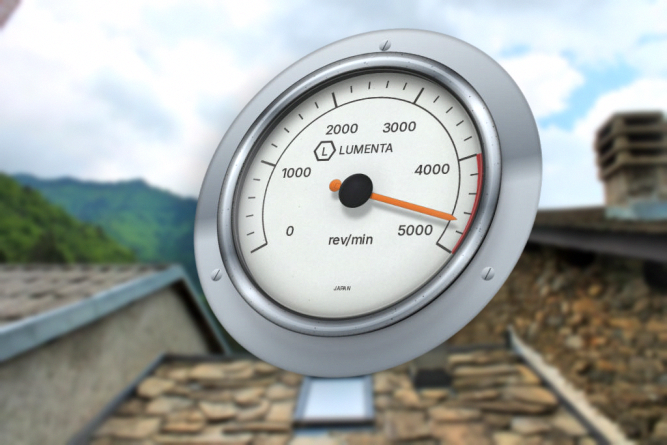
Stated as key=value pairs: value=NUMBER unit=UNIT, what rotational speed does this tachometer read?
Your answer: value=4700 unit=rpm
